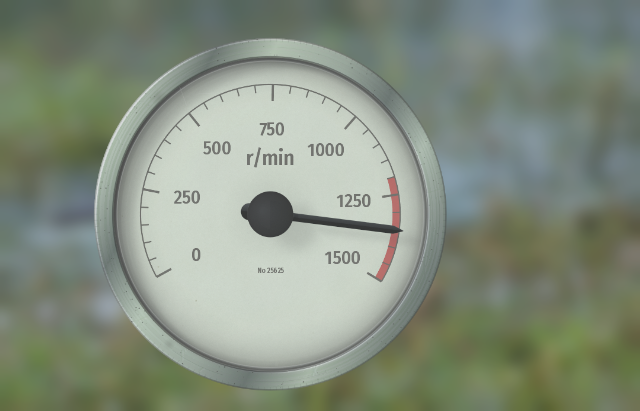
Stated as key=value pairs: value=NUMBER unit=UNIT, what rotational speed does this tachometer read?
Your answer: value=1350 unit=rpm
